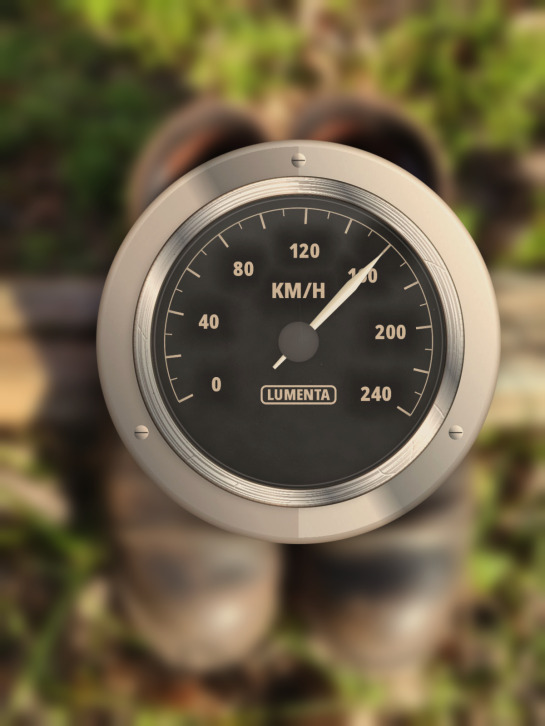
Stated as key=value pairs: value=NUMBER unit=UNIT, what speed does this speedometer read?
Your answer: value=160 unit=km/h
